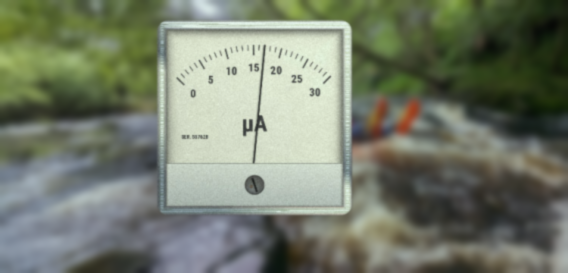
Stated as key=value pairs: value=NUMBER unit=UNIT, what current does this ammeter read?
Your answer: value=17 unit=µA
